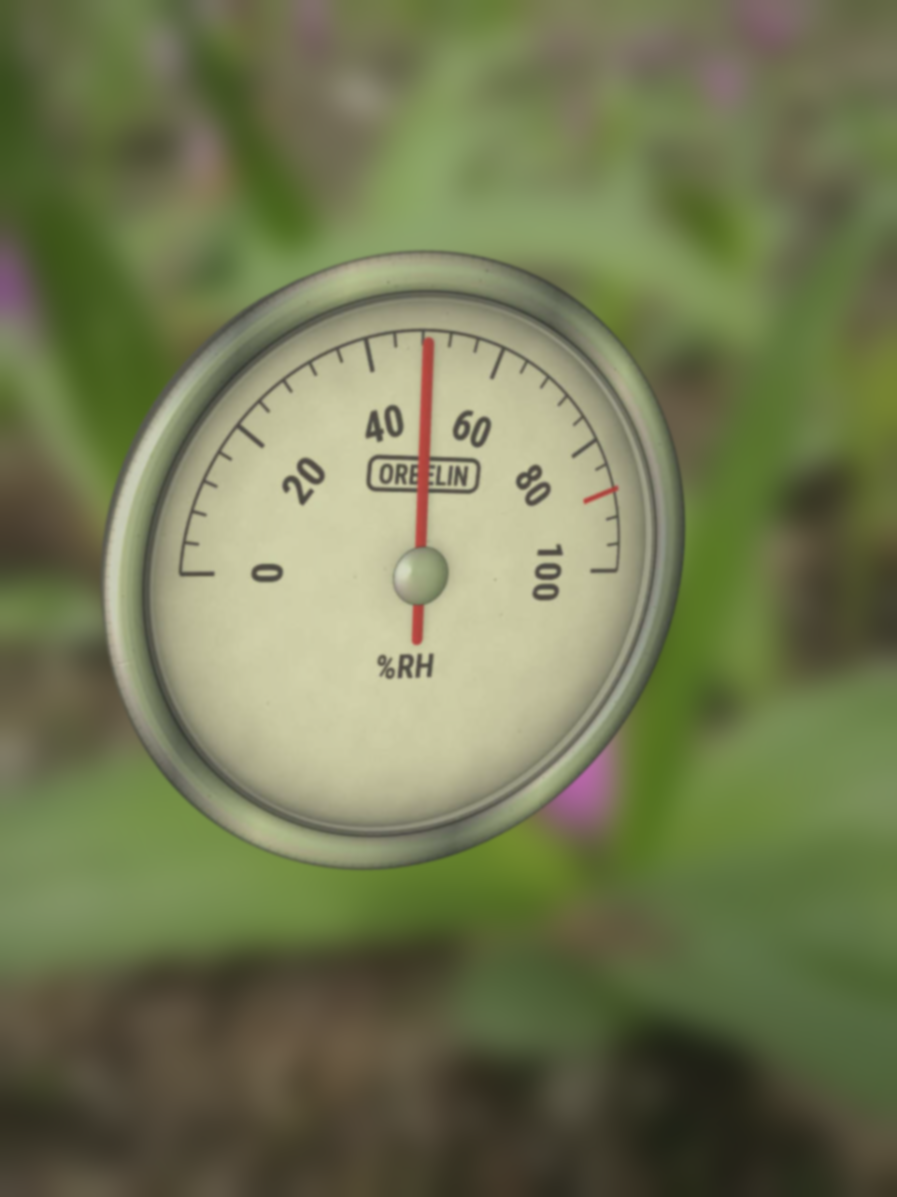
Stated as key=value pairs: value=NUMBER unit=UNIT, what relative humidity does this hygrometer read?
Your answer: value=48 unit=%
